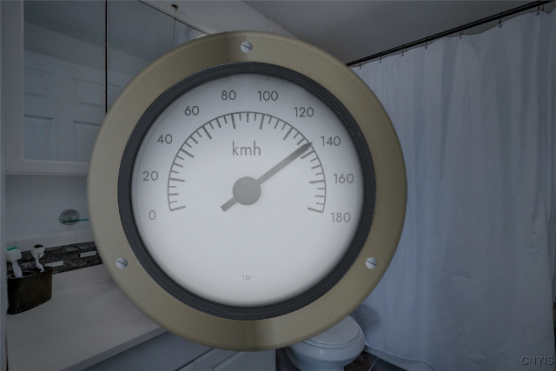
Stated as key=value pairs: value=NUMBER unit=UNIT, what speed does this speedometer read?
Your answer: value=135 unit=km/h
